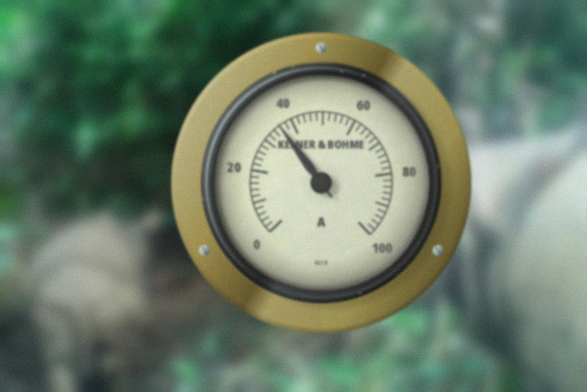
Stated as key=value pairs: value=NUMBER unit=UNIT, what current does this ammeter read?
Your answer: value=36 unit=A
